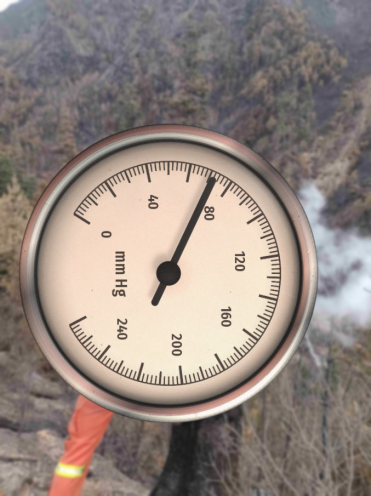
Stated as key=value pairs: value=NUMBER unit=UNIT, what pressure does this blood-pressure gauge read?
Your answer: value=72 unit=mmHg
